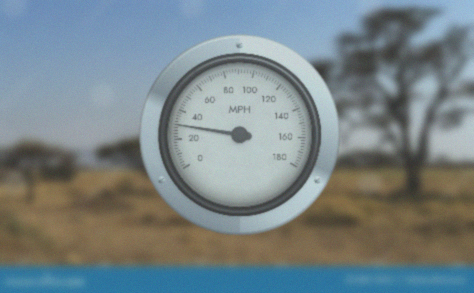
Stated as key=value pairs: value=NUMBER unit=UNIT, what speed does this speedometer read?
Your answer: value=30 unit=mph
